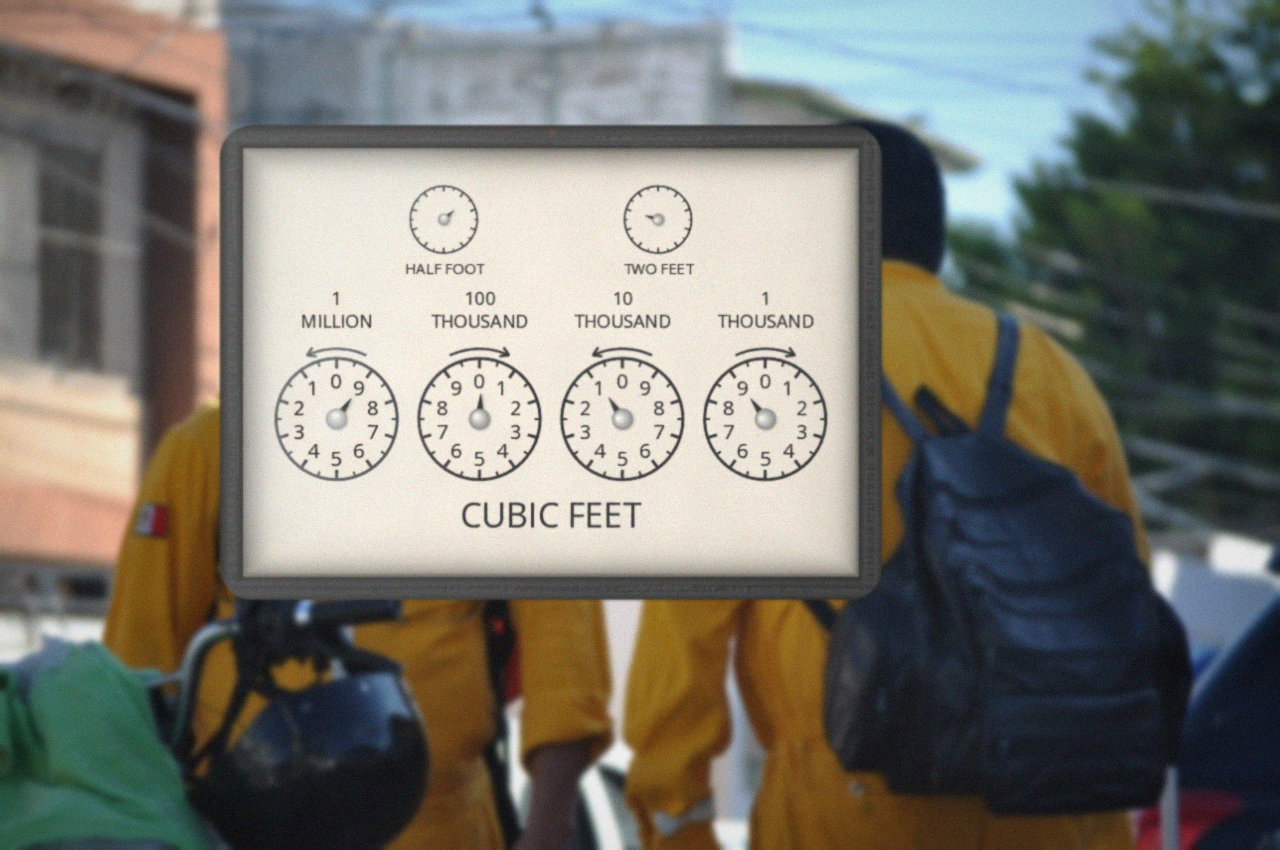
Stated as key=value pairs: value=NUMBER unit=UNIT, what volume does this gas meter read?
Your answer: value=900900 unit=ft³
